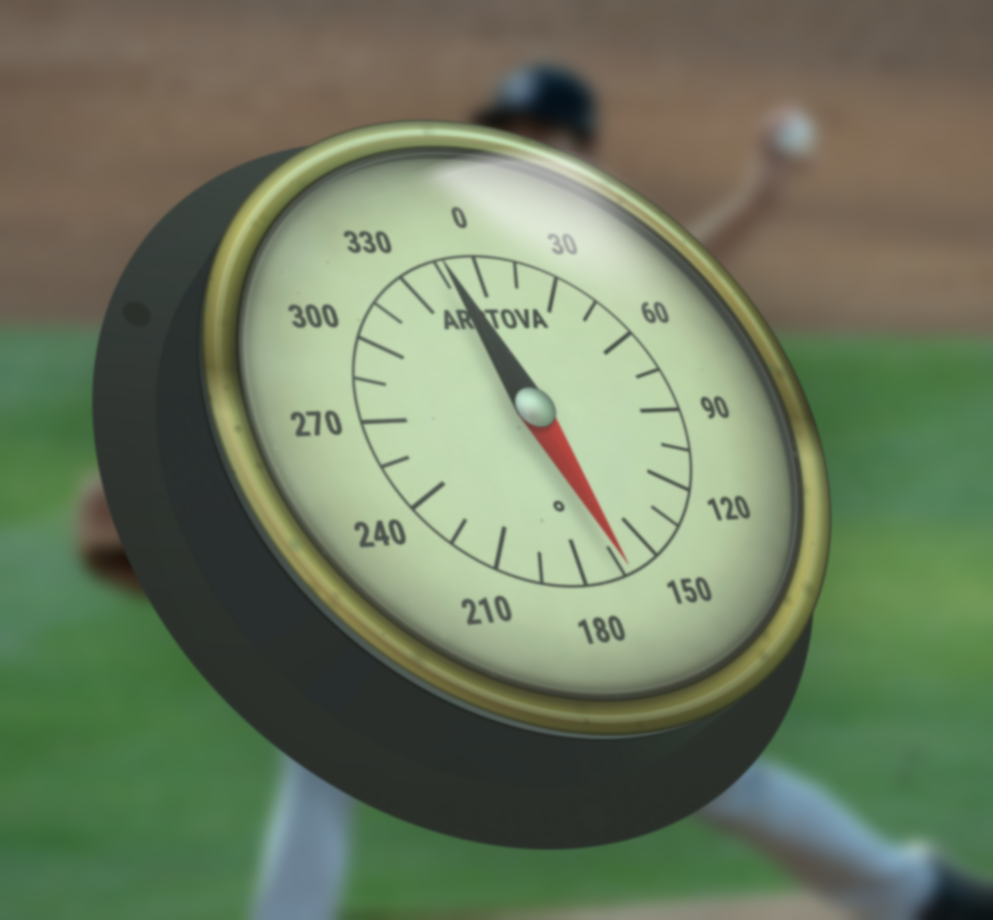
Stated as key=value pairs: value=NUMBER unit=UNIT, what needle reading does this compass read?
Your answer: value=165 unit=°
